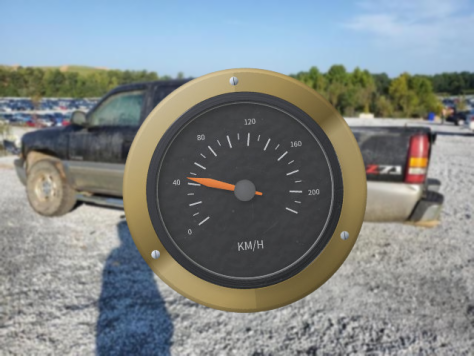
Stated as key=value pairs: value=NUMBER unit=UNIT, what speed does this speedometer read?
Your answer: value=45 unit=km/h
